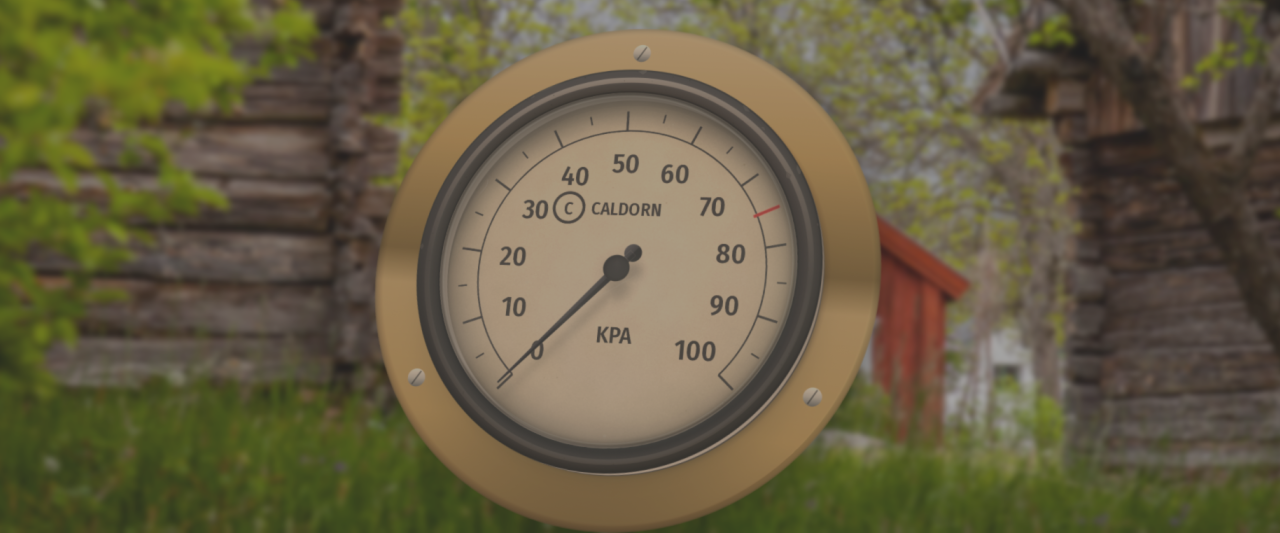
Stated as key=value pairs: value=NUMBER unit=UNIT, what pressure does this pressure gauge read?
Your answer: value=0 unit=kPa
